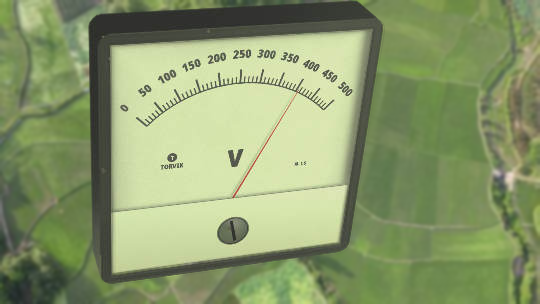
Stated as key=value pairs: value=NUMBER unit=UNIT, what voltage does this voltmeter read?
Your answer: value=400 unit=V
